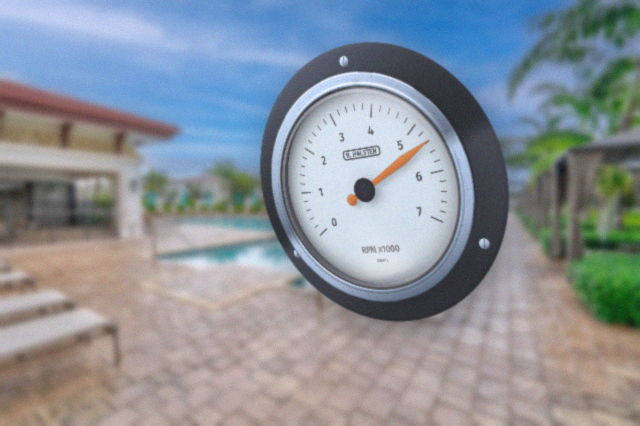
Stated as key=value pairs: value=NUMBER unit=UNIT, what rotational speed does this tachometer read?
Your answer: value=5400 unit=rpm
